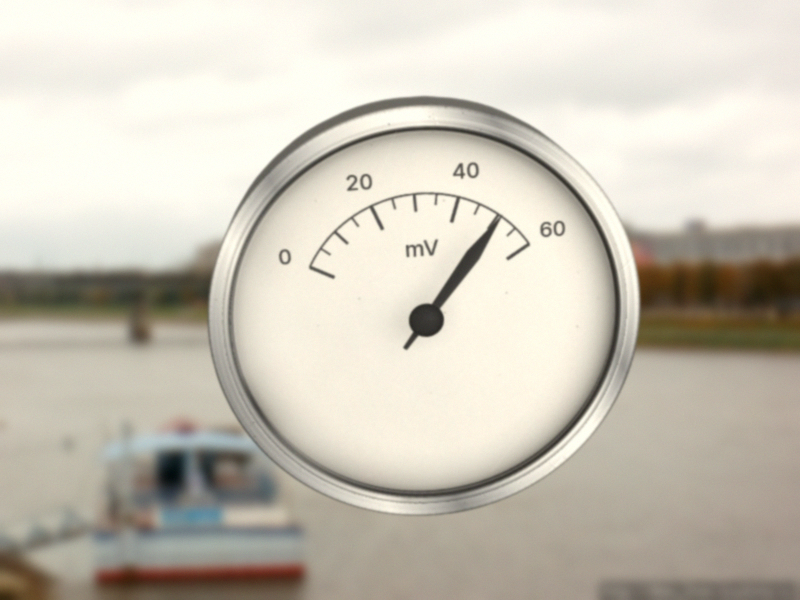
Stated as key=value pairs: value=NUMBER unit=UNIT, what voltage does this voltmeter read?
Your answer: value=50 unit=mV
